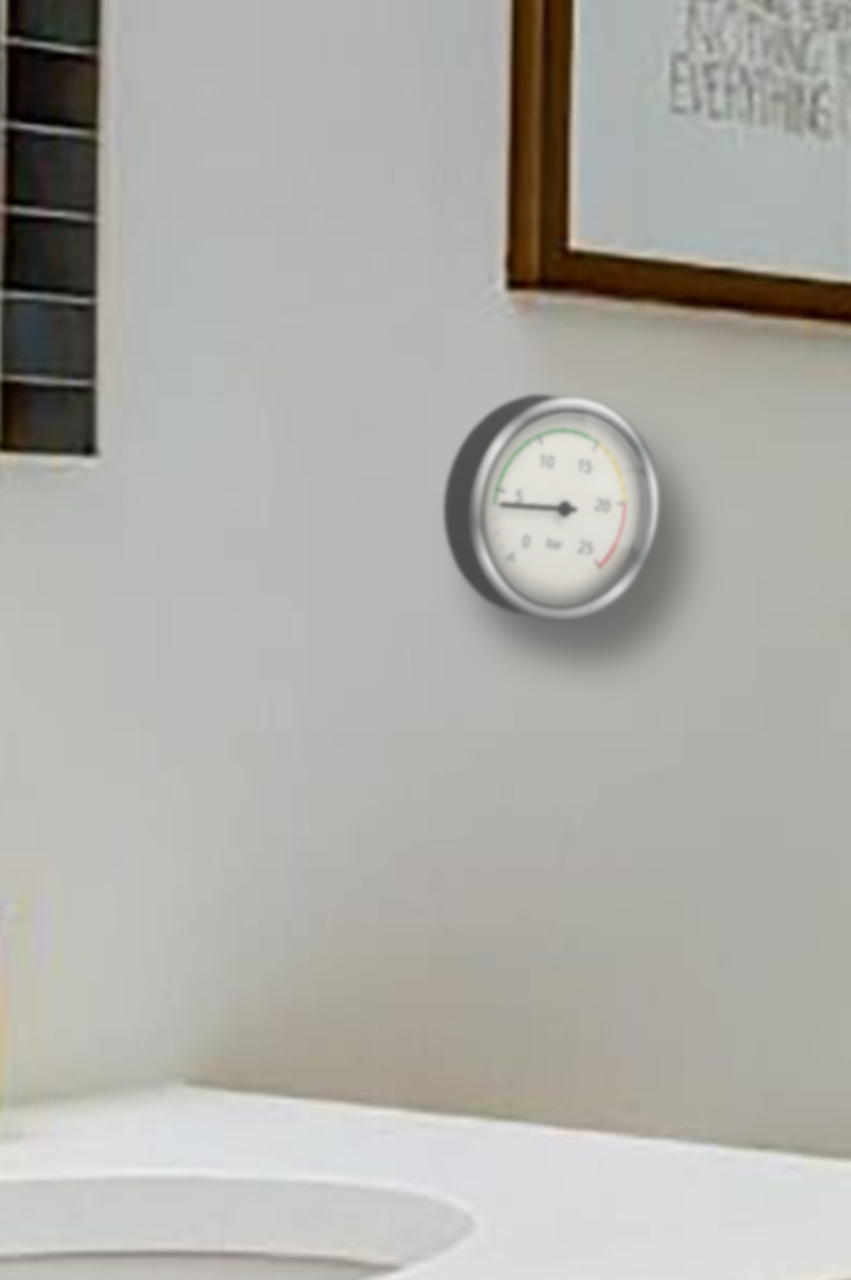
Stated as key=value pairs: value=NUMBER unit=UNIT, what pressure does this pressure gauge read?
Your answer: value=4 unit=bar
